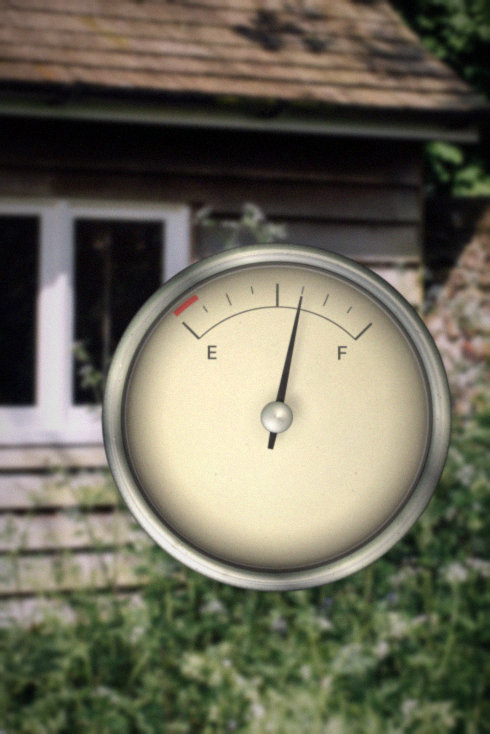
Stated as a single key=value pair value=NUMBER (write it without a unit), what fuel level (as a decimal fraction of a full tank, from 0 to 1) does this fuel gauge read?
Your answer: value=0.625
